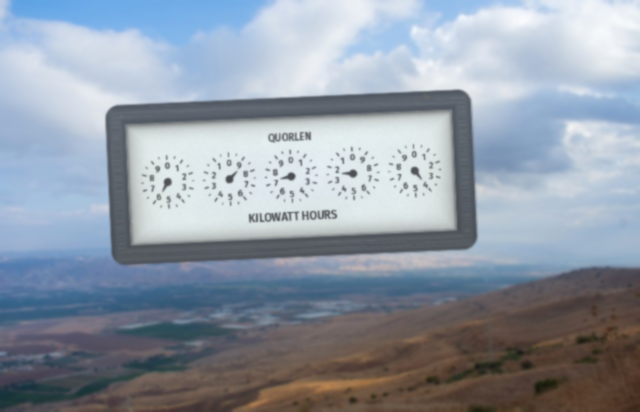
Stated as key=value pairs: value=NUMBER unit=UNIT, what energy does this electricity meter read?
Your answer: value=58724 unit=kWh
